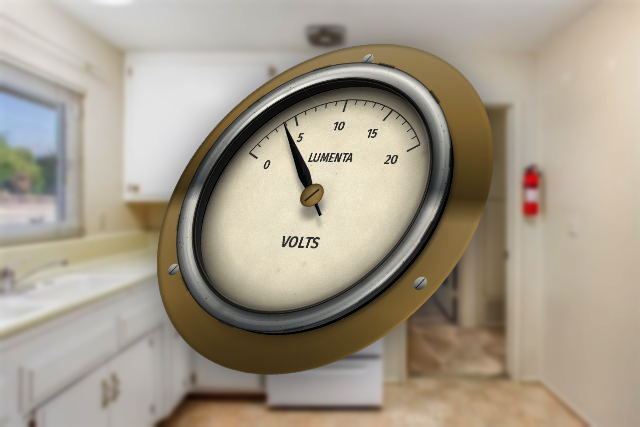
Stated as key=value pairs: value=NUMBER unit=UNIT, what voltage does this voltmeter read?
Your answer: value=4 unit=V
